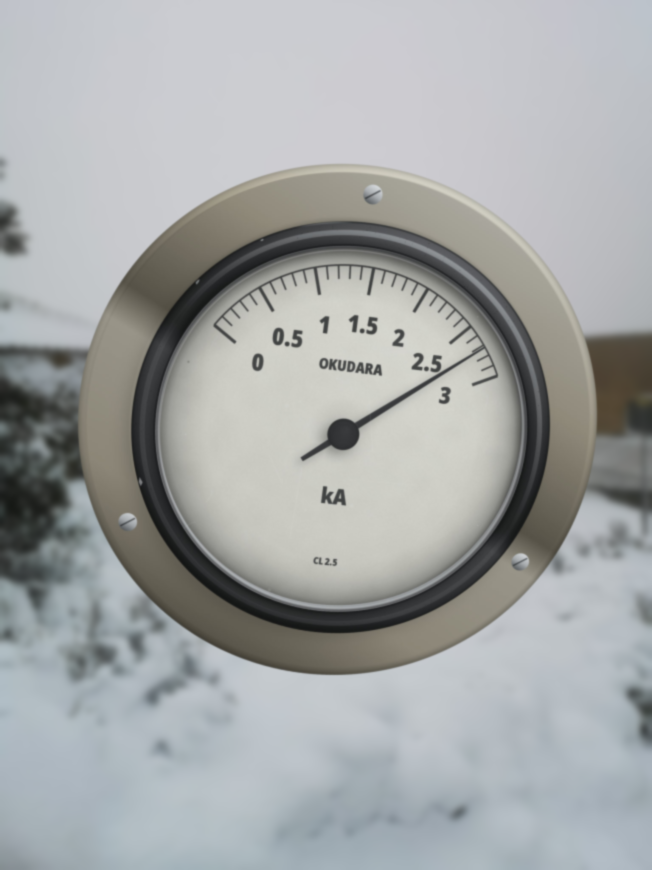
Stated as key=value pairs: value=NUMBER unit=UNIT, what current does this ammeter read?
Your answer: value=2.7 unit=kA
